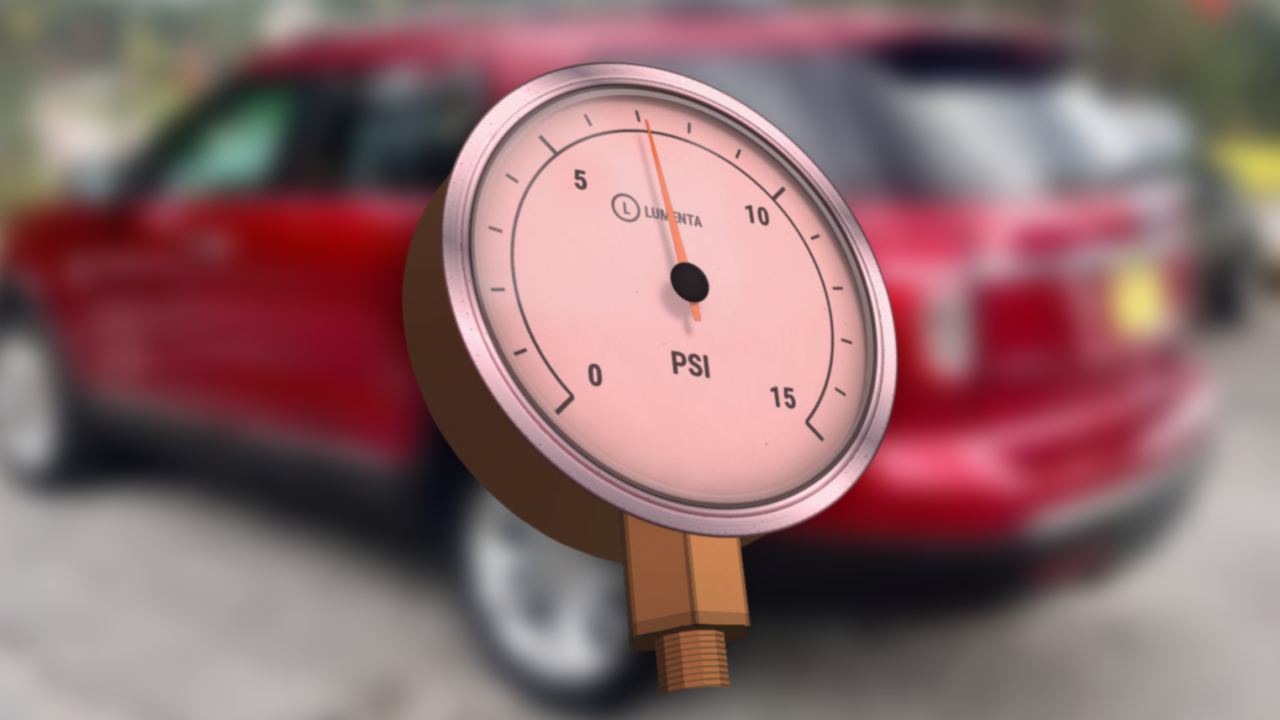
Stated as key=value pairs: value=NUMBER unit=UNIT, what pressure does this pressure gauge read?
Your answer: value=7 unit=psi
